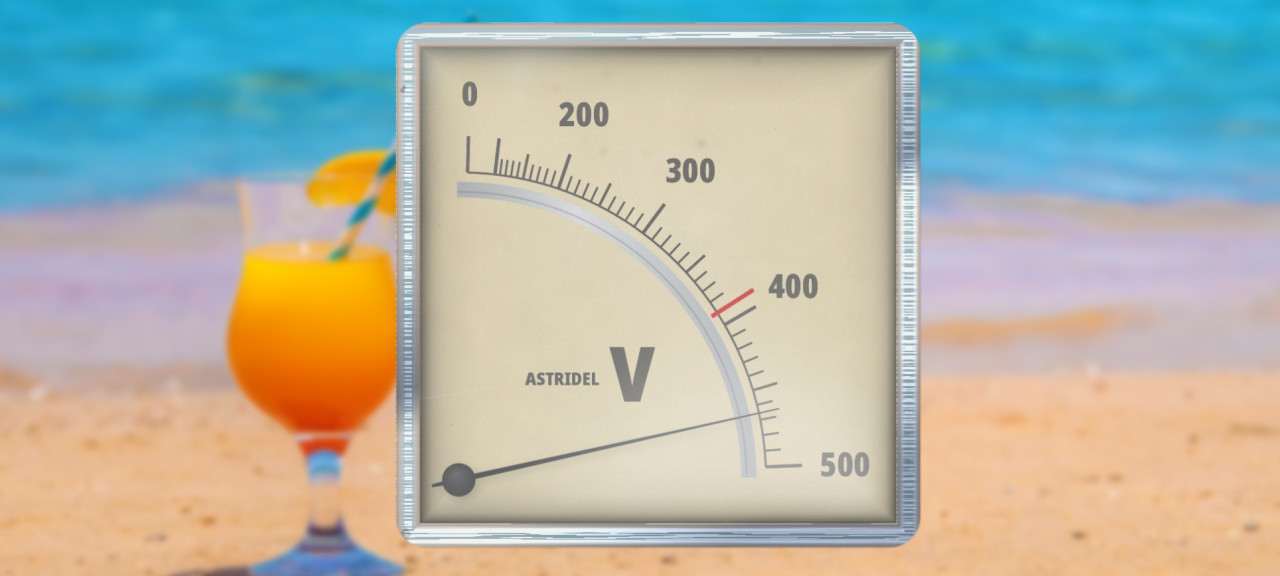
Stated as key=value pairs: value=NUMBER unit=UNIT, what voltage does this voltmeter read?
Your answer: value=465 unit=V
